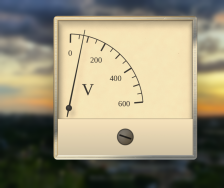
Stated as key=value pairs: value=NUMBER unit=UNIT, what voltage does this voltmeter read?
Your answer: value=75 unit=V
